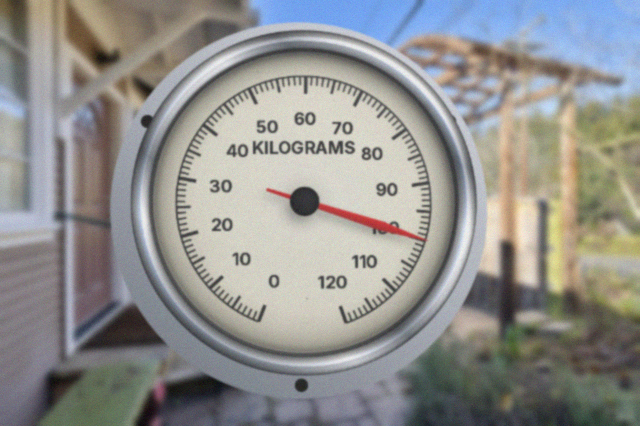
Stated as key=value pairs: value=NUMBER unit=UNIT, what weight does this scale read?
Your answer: value=100 unit=kg
